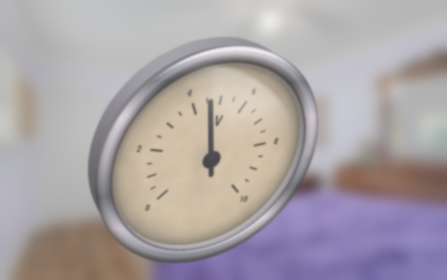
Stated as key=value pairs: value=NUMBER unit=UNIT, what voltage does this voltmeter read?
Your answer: value=4.5 unit=V
